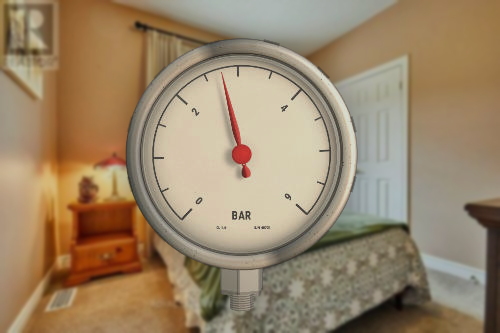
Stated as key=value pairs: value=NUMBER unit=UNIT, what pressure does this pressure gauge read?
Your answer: value=2.75 unit=bar
